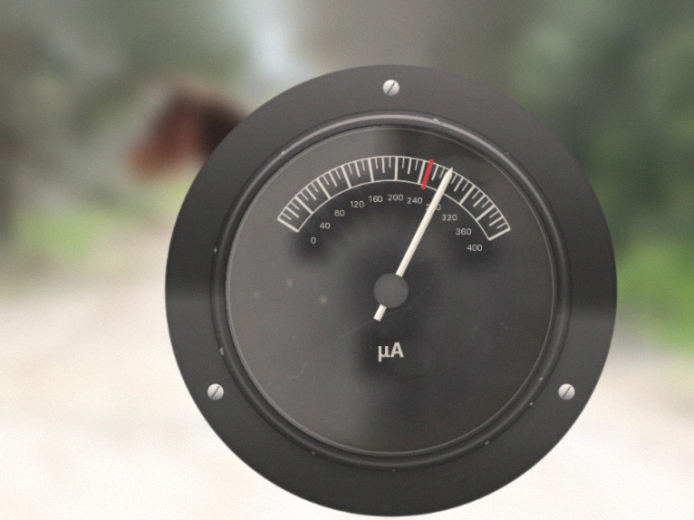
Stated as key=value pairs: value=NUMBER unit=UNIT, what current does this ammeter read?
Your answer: value=280 unit=µA
